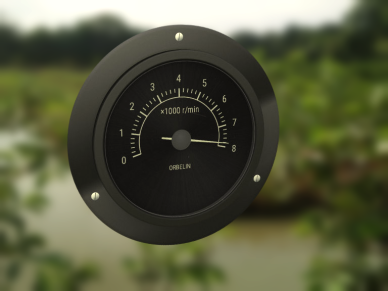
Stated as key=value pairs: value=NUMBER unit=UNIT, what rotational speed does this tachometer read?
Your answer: value=7800 unit=rpm
